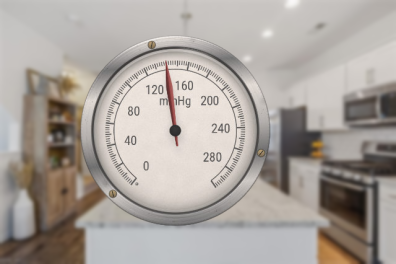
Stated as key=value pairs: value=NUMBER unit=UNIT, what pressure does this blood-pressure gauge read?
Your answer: value=140 unit=mmHg
